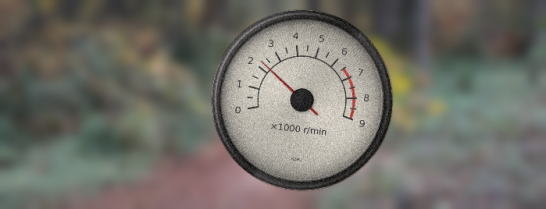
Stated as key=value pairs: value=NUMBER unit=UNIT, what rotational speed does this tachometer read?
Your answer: value=2250 unit=rpm
